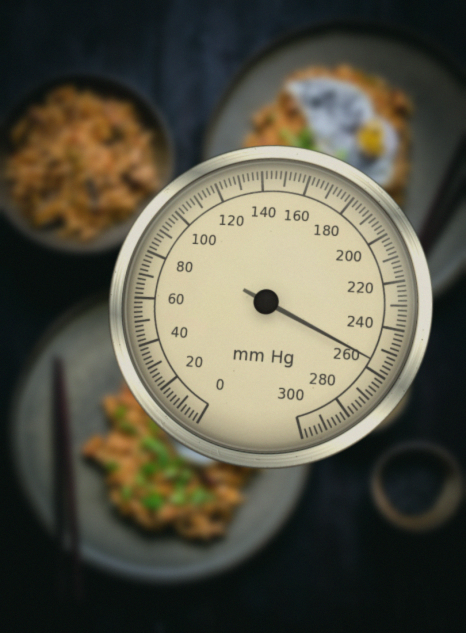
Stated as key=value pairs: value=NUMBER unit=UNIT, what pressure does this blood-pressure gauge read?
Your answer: value=256 unit=mmHg
